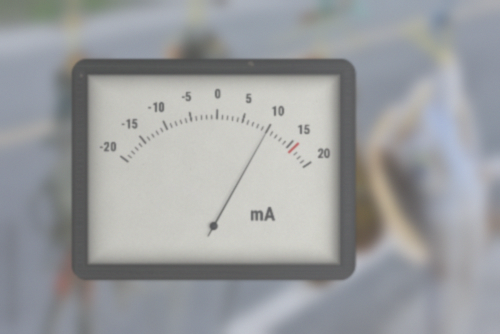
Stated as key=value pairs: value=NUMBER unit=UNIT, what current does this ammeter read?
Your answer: value=10 unit=mA
